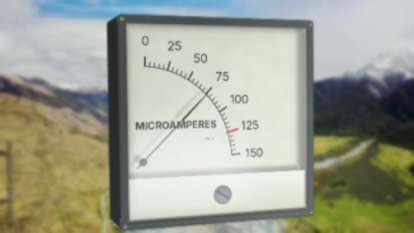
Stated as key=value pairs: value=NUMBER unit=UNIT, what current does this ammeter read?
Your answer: value=75 unit=µA
